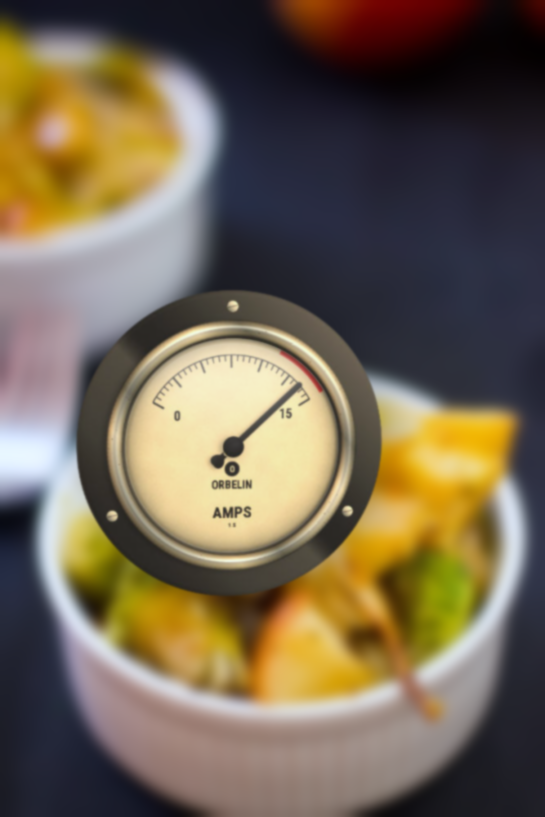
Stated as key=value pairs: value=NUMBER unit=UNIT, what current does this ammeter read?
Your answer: value=13.5 unit=A
